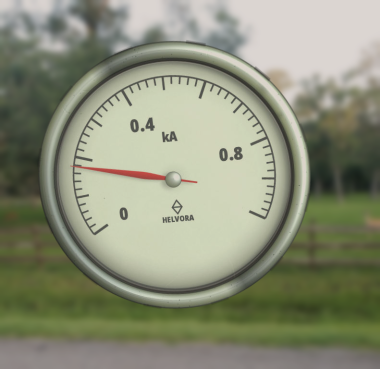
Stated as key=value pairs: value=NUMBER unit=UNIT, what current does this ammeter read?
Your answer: value=0.18 unit=kA
